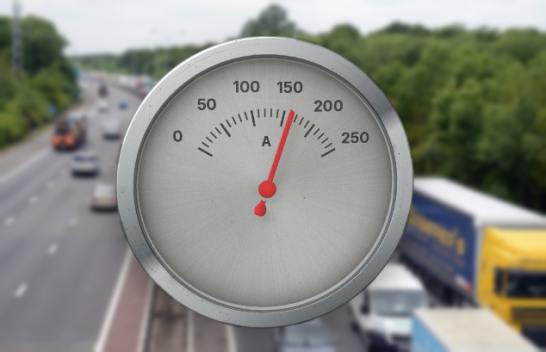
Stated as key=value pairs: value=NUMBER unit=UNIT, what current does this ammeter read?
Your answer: value=160 unit=A
